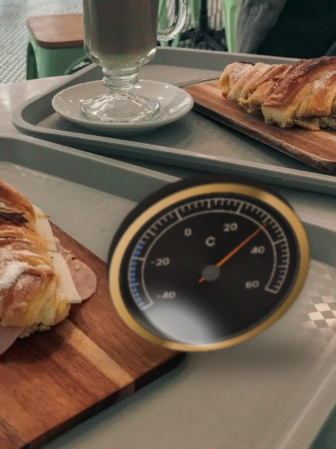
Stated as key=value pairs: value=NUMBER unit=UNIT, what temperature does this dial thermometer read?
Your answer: value=30 unit=°C
